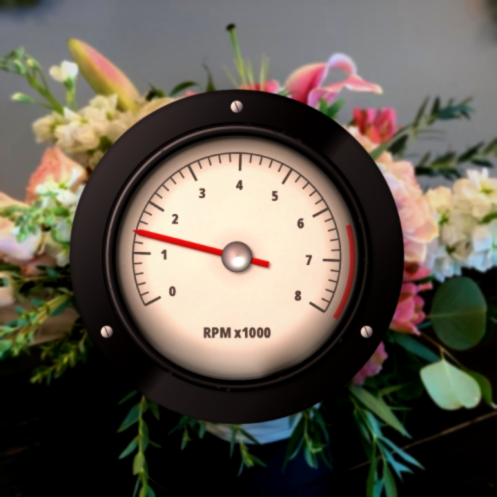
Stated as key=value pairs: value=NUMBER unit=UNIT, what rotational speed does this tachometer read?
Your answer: value=1400 unit=rpm
